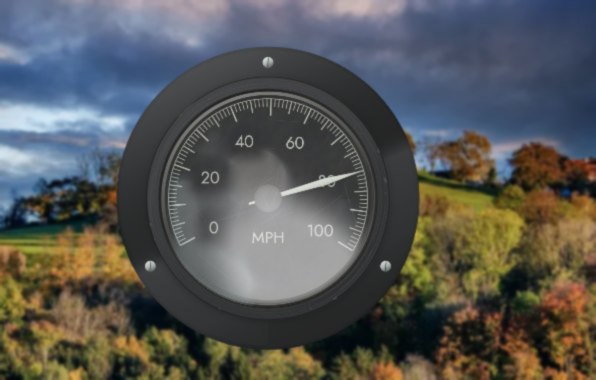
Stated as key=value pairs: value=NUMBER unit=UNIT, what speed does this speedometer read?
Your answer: value=80 unit=mph
